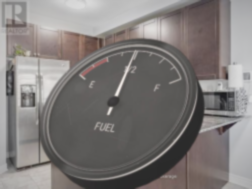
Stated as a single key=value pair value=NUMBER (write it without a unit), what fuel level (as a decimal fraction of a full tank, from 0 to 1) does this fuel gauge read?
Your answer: value=0.5
